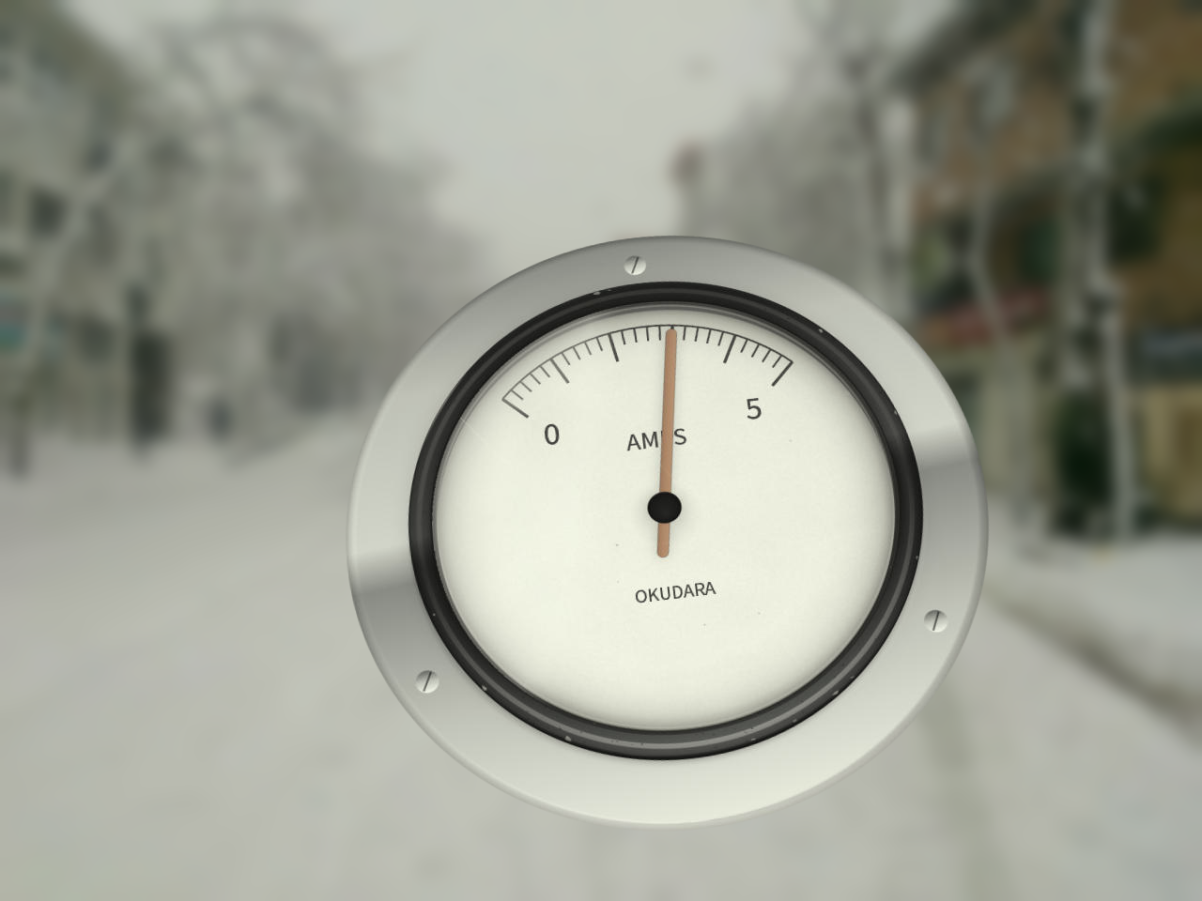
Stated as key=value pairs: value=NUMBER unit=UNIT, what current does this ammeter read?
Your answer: value=3 unit=A
